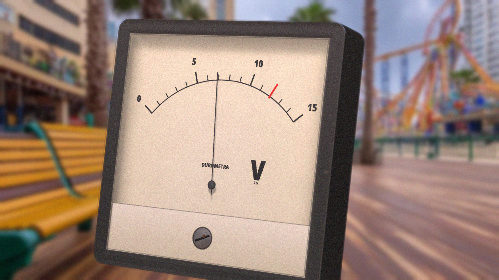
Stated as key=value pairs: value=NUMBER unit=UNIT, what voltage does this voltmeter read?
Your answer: value=7 unit=V
